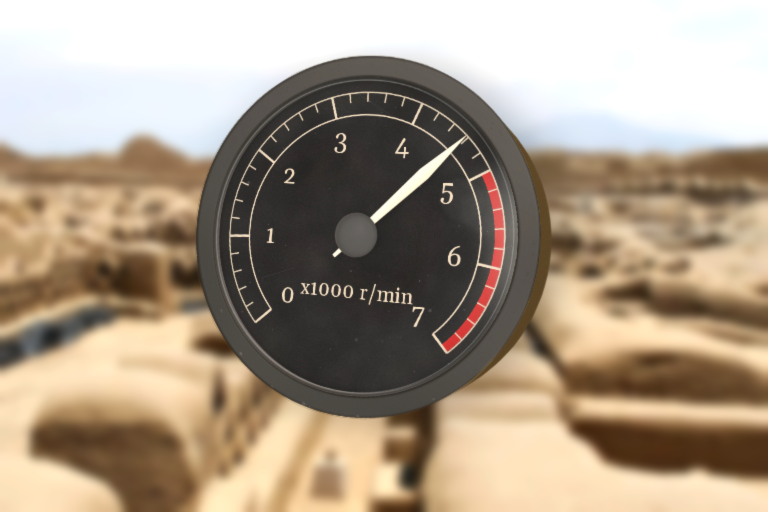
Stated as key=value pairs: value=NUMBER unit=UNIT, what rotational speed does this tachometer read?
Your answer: value=4600 unit=rpm
